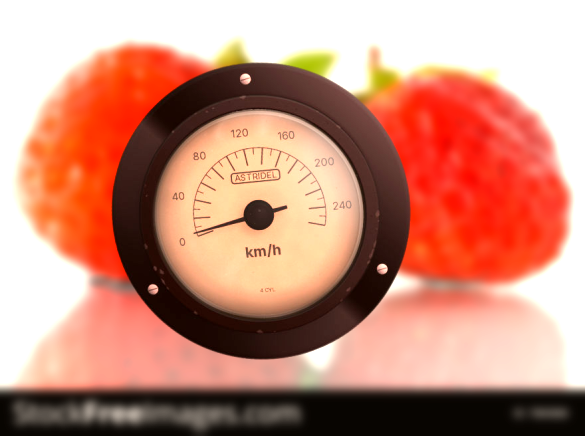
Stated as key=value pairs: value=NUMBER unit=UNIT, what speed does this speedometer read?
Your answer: value=5 unit=km/h
